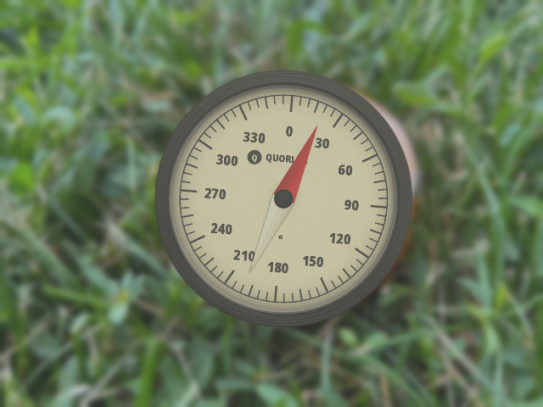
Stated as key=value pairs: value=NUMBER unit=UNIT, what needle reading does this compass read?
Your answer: value=20 unit=°
